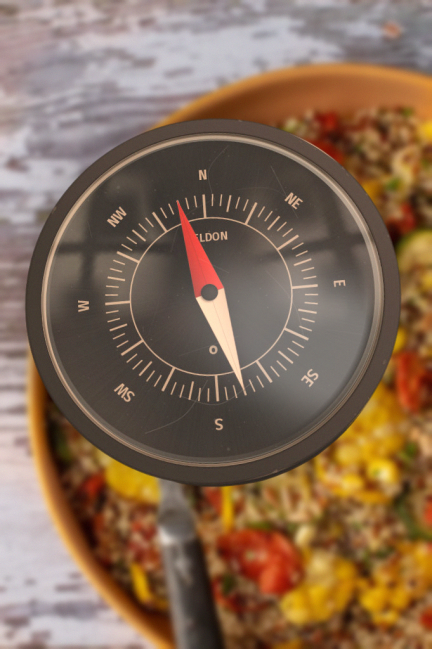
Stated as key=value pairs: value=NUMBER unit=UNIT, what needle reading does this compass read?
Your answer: value=345 unit=°
